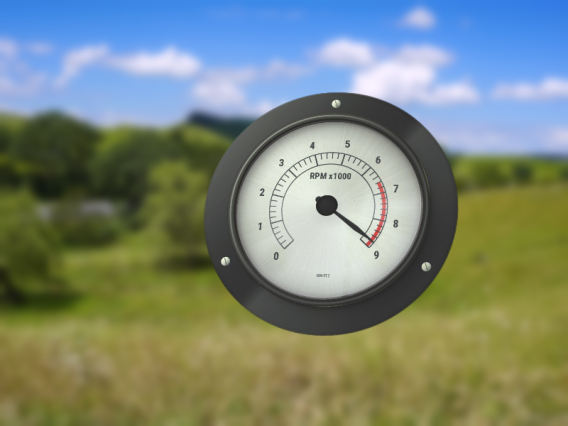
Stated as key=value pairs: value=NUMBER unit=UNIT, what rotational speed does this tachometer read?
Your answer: value=8800 unit=rpm
